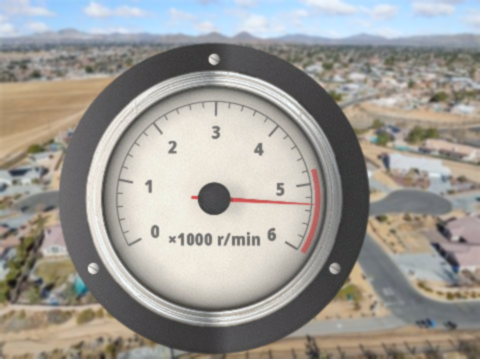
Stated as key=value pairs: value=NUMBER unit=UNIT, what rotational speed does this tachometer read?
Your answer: value=5300 unit=rpm
